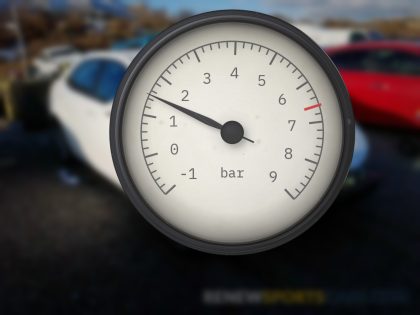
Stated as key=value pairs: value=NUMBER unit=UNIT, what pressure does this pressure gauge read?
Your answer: value=1.5 unit=bar
